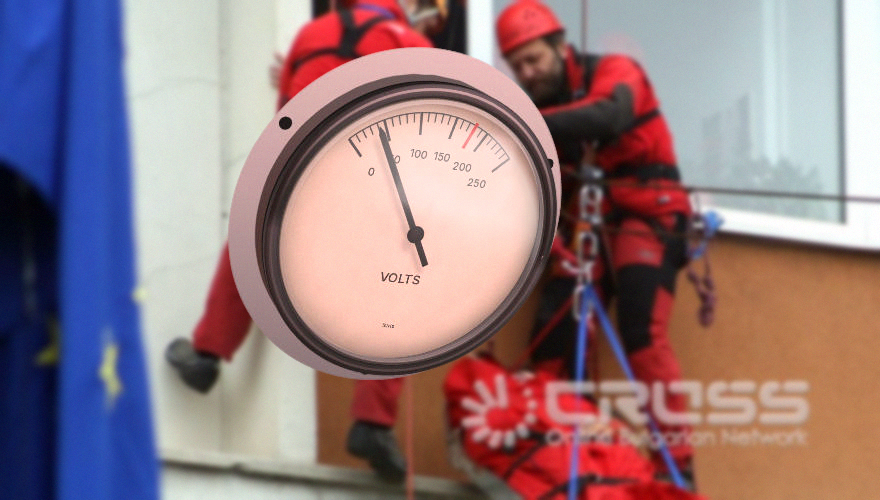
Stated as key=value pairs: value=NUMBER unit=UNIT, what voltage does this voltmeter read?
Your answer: value=40 unit=V
